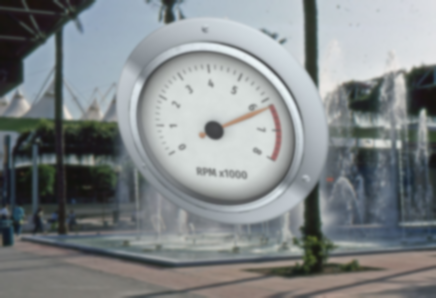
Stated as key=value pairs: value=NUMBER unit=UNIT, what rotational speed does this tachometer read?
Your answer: value=6200 unit=rpm
